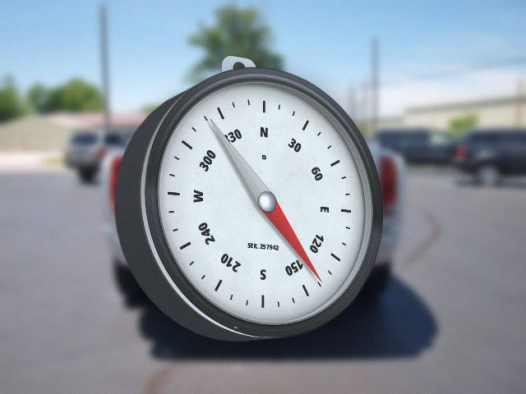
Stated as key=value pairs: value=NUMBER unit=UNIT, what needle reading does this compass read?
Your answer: value=140 unit=°
